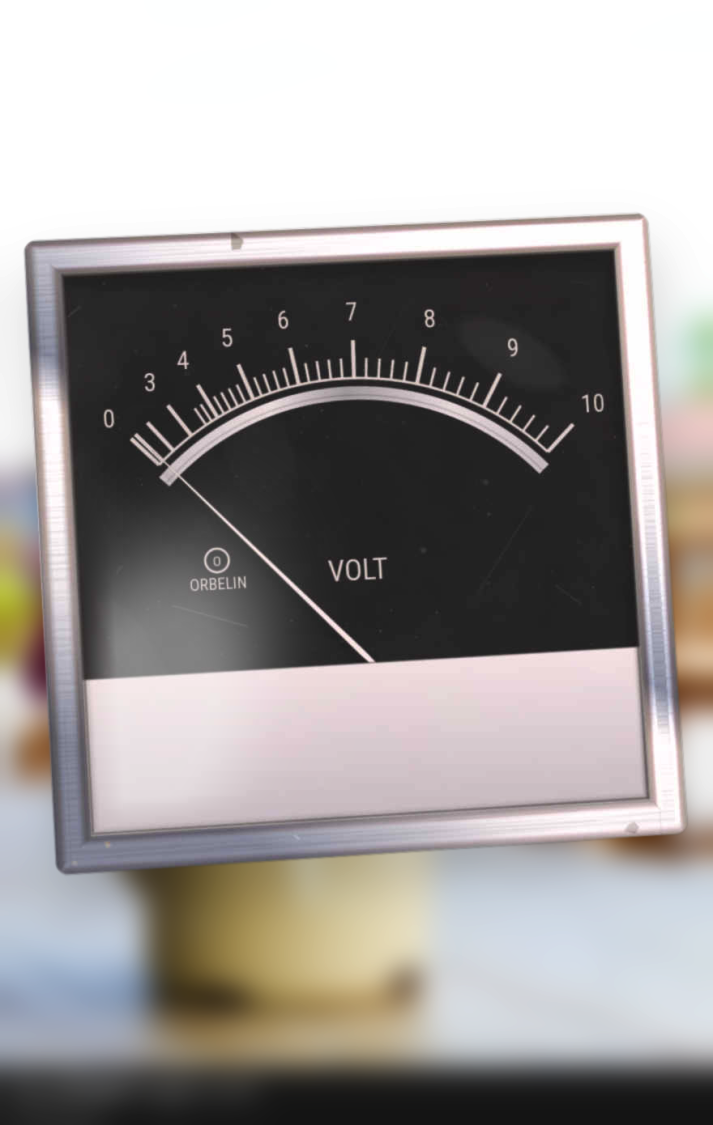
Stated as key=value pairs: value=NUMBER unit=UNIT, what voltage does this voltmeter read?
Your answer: value=1 unit=V
